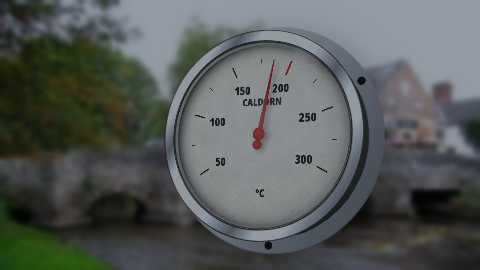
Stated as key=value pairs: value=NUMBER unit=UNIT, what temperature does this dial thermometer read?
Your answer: value=187.5 unit=°C
